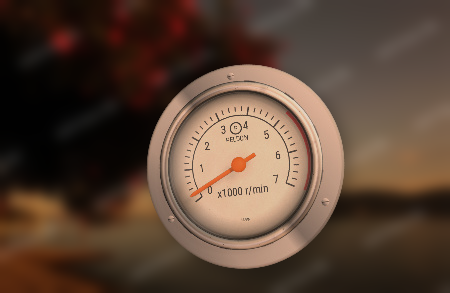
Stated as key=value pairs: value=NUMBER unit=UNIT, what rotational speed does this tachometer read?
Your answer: value=200 unit=rpm
